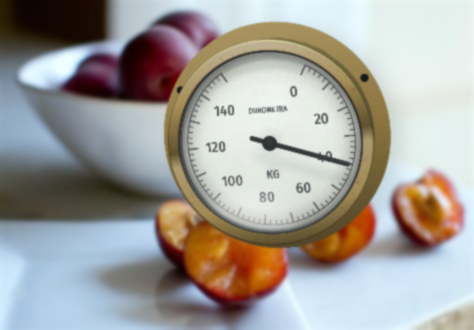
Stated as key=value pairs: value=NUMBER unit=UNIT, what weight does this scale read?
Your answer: value=40 unit=kg
